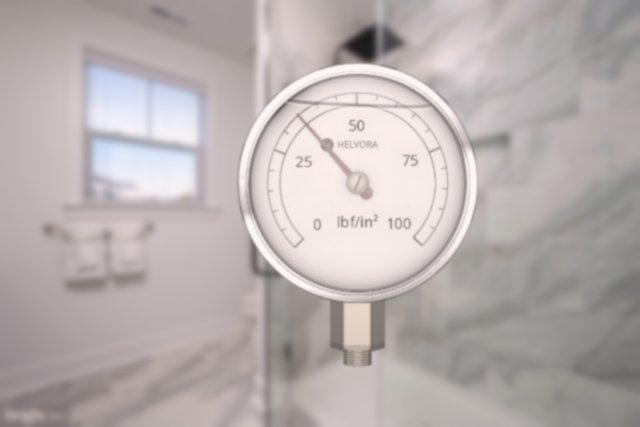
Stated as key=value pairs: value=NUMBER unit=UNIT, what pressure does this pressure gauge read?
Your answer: value=35 unit=psi
